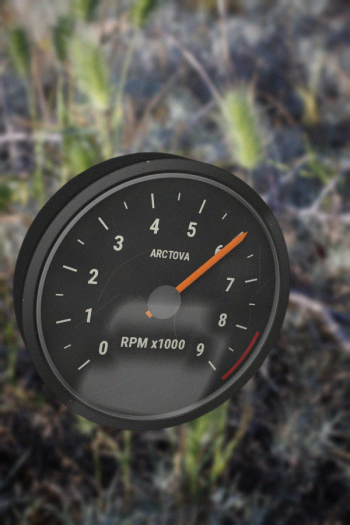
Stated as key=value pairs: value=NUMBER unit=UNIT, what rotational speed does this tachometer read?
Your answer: value=6000 unit=rpm
